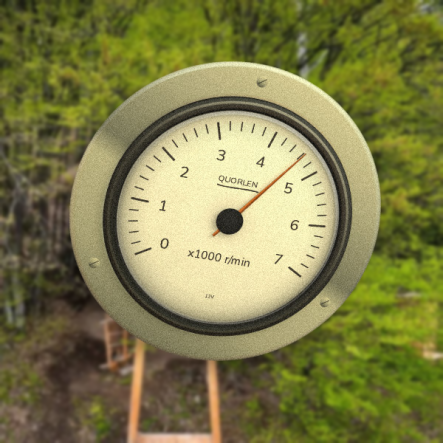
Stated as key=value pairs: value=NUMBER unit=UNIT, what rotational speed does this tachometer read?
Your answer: value=4600 unit=rpm
